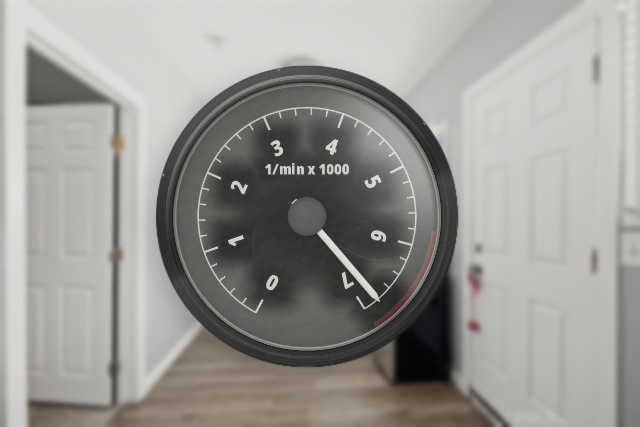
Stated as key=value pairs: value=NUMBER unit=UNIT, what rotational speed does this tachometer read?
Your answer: value=6800 unit=rpm
